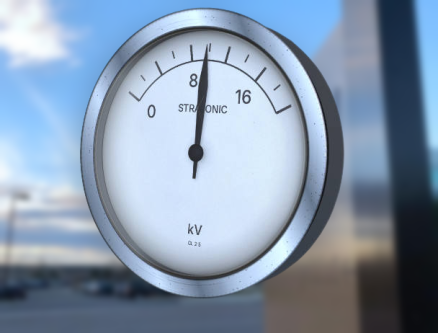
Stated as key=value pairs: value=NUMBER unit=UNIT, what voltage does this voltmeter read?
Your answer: value=10 unit=kV
